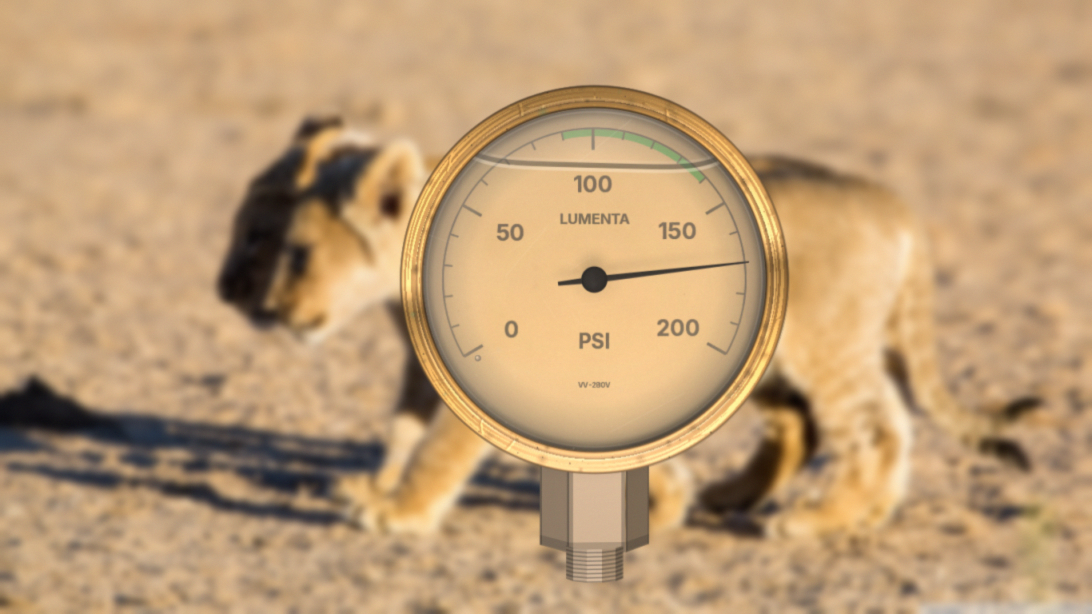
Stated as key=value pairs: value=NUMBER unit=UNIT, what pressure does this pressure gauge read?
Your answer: value=170 unit=psi
